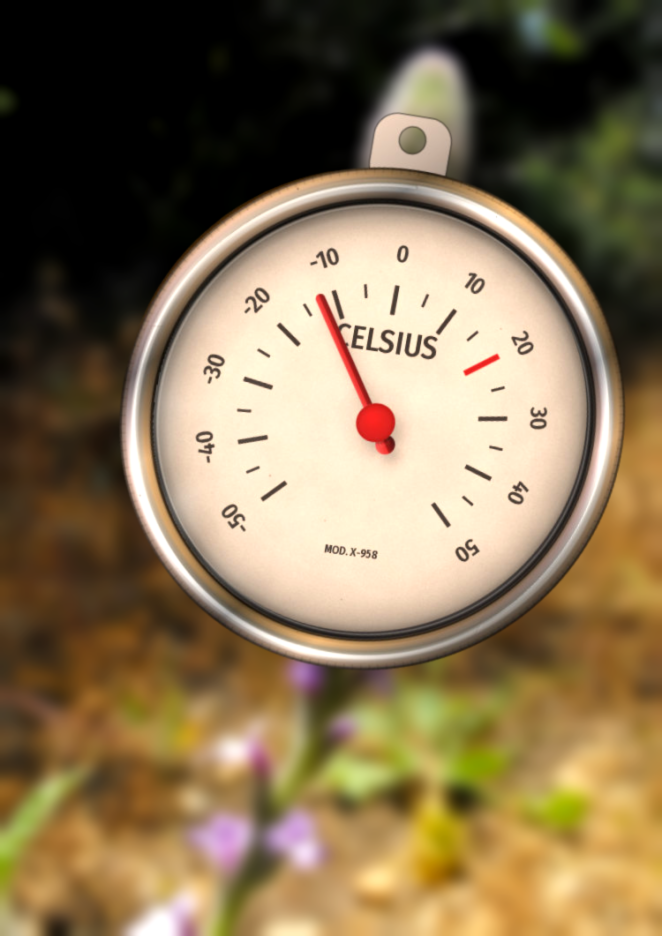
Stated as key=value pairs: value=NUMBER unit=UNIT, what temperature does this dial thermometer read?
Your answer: value=-12.5 unit=°C
